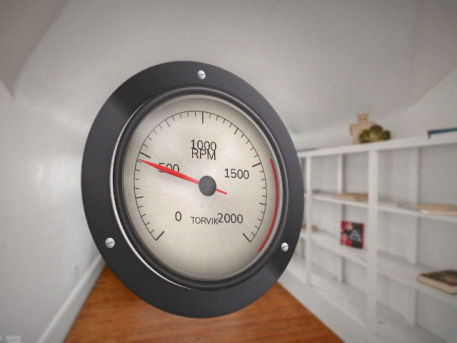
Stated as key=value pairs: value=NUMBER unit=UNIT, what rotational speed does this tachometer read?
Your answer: value=450 unit=rpm
